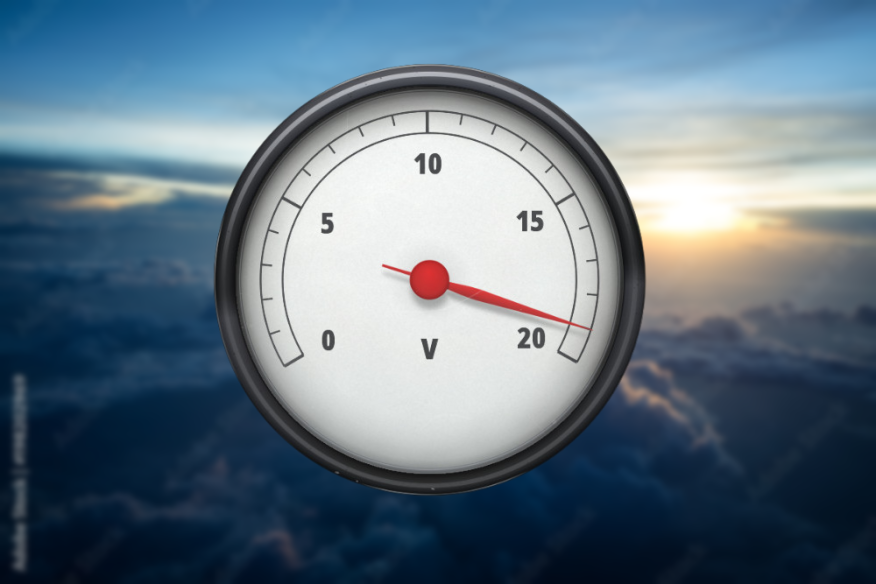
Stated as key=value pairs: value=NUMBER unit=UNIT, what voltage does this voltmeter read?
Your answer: value=19 unit=V
